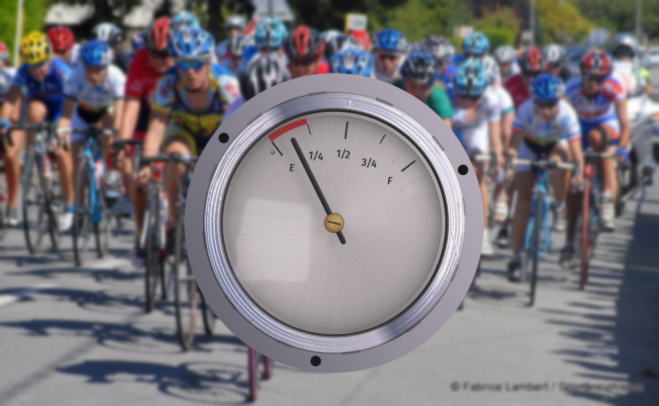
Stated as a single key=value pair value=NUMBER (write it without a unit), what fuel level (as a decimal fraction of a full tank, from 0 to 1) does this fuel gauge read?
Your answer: value=0.125
